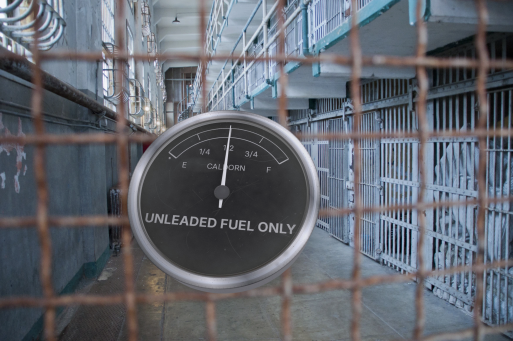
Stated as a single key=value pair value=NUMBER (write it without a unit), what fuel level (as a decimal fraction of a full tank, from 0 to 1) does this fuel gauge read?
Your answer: value=0.5
